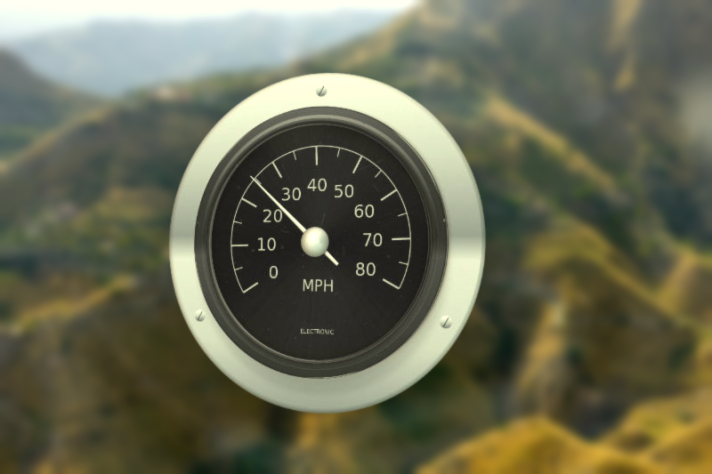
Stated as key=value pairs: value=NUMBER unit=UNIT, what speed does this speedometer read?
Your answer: value=25 unit=mph
